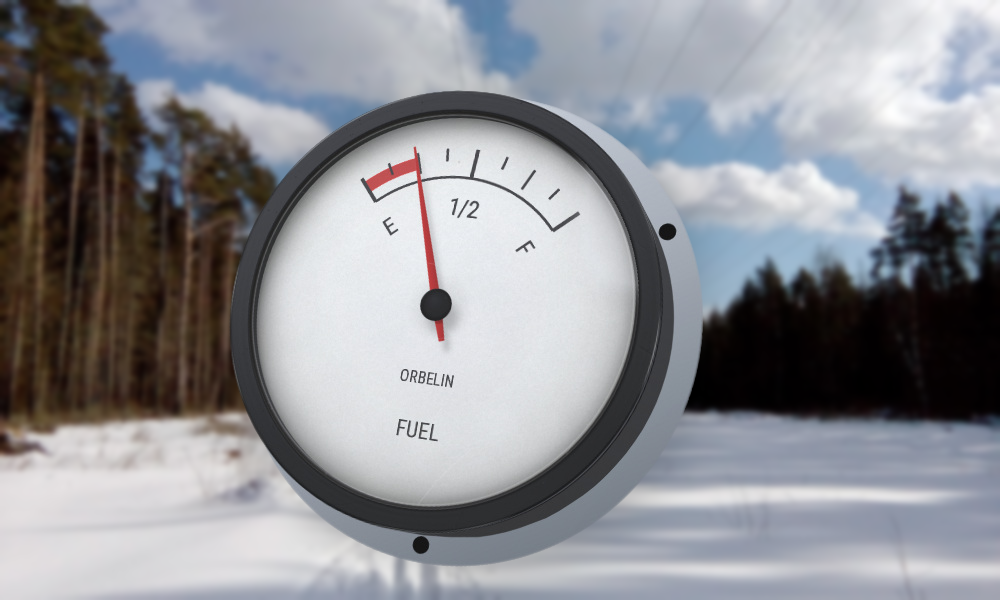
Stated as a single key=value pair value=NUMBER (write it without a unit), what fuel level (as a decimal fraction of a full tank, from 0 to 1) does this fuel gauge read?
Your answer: value=0.25
